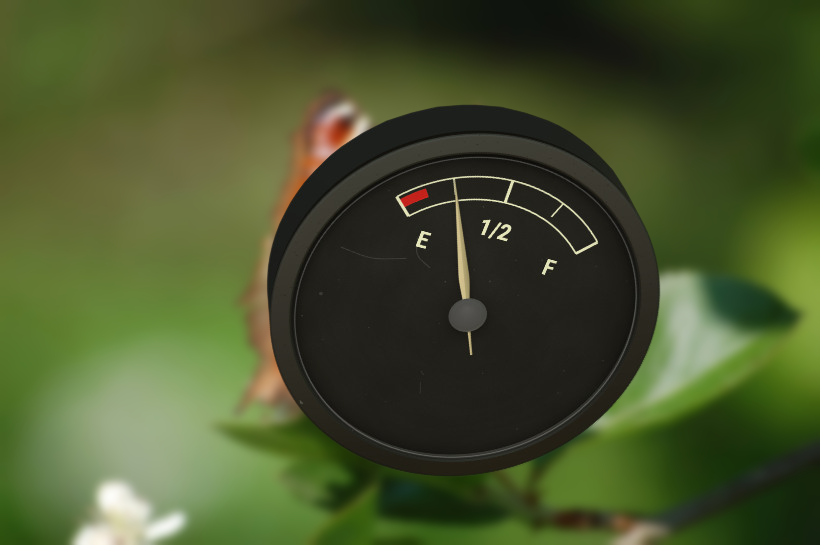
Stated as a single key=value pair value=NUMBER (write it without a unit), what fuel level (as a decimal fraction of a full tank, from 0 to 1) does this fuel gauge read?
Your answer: value=0.25
